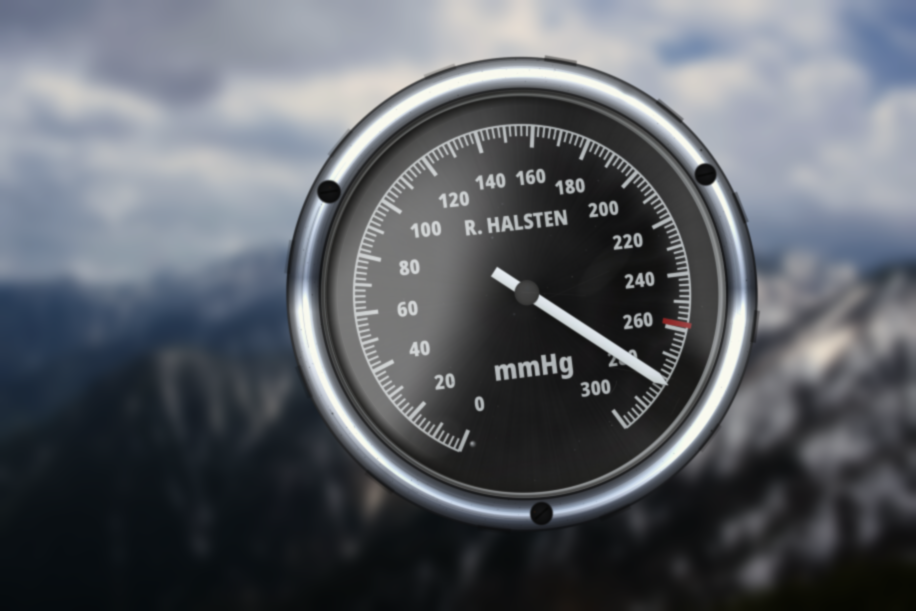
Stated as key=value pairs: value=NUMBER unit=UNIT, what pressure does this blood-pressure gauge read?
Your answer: value=280 unit=mmHg
